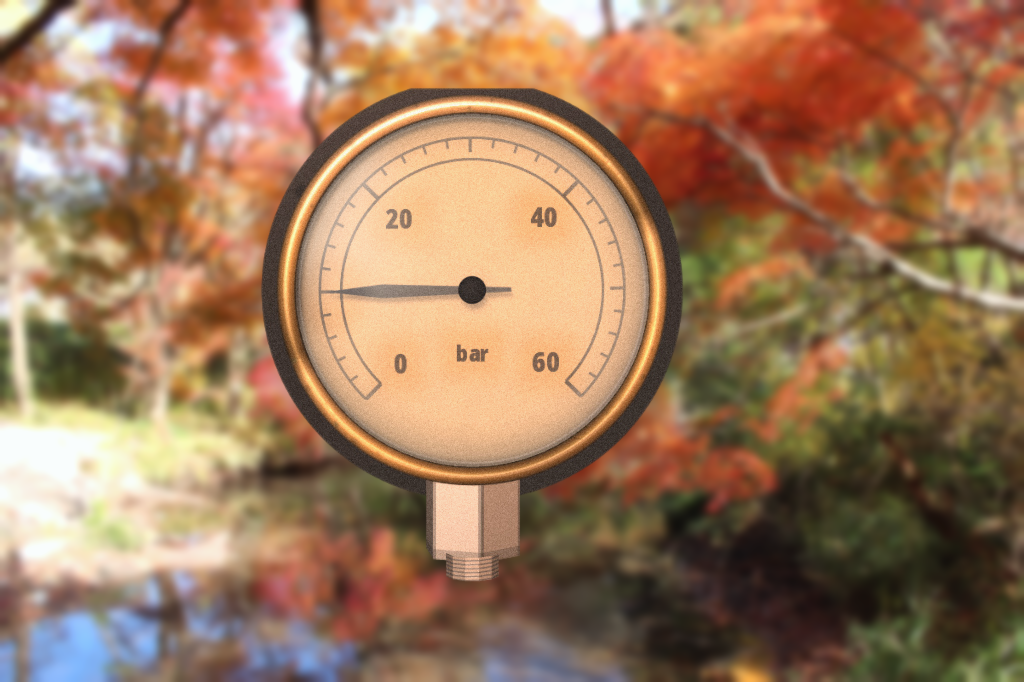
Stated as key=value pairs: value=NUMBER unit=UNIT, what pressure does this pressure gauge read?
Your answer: value=10 unit=bar
